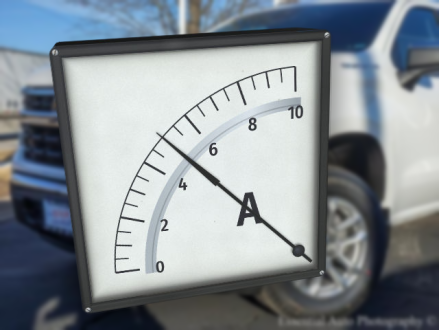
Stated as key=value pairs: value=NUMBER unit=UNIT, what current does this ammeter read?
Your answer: value=5 unit=A
